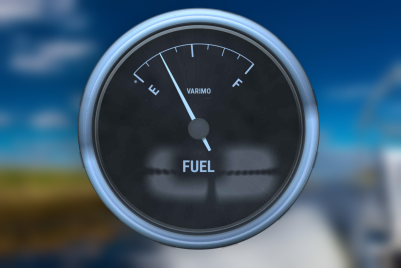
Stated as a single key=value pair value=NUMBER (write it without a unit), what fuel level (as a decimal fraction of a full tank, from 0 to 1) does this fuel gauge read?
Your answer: value=0.25
